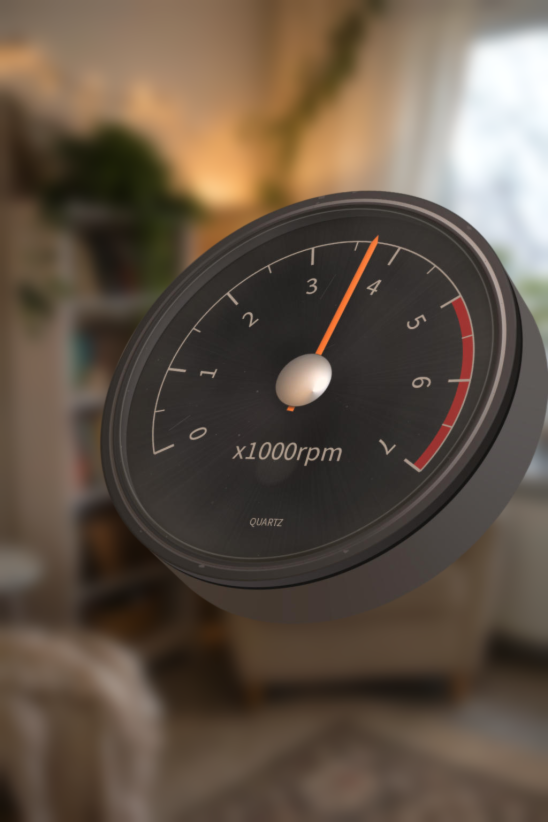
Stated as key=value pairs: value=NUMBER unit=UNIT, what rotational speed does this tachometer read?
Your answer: value=3750 unit=rpm
